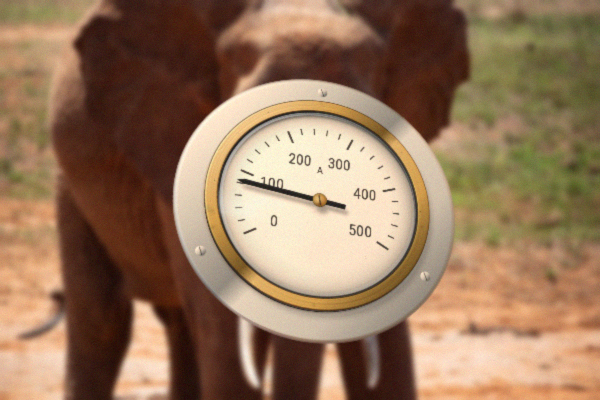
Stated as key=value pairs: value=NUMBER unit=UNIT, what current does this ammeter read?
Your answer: value=80 unit=A
